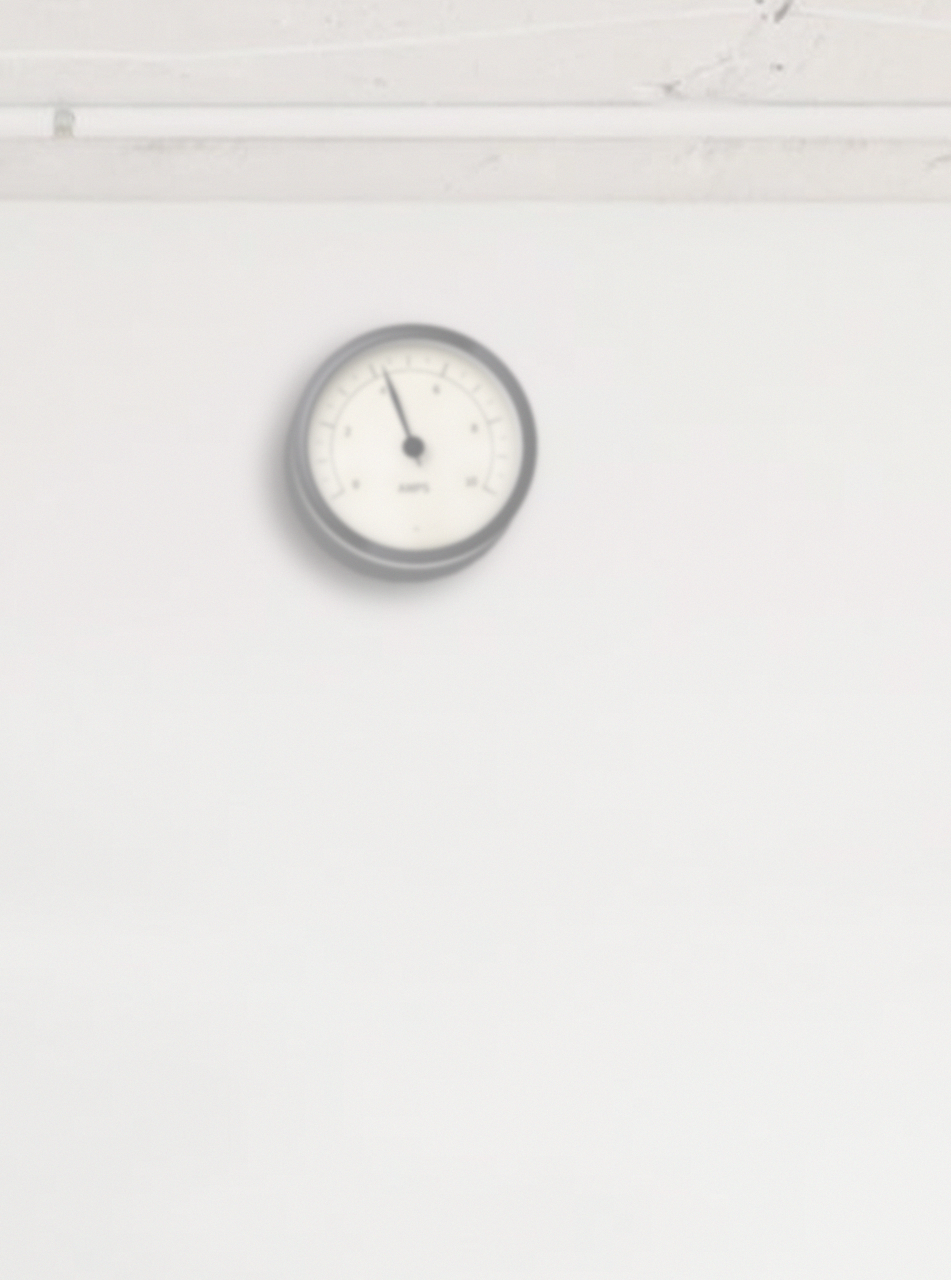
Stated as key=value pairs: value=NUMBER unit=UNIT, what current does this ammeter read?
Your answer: value=4.25 unit=A
